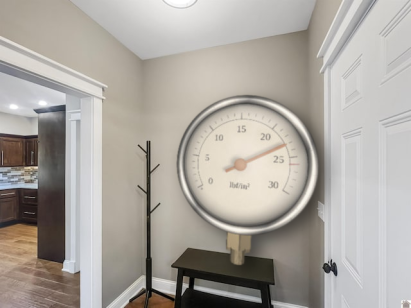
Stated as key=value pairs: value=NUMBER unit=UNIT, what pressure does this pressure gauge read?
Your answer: value=23 unit=psi
